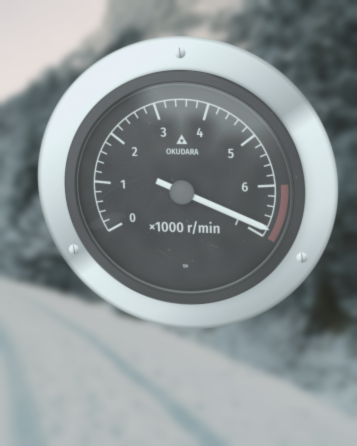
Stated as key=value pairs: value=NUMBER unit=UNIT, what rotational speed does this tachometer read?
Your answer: value=6800 unit=rpm
